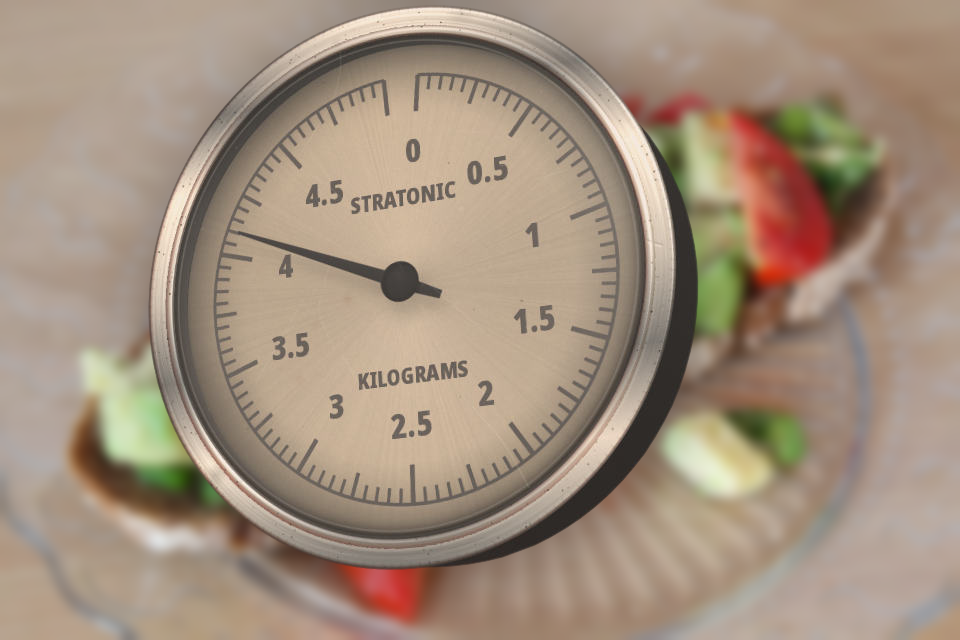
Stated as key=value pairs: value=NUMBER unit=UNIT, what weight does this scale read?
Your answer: value=4.1 unit=kg
